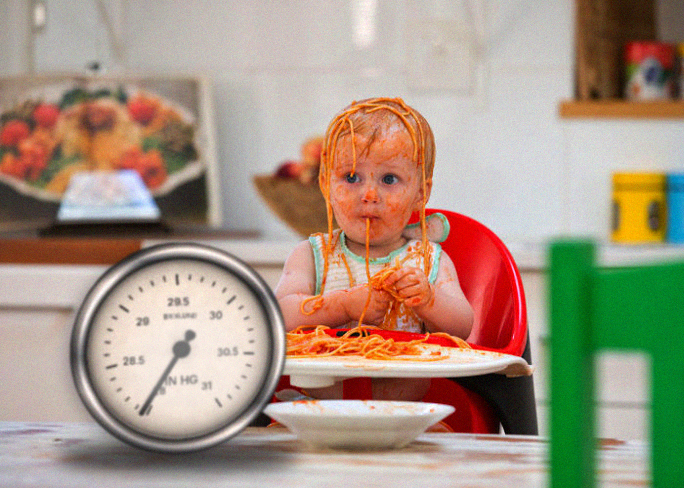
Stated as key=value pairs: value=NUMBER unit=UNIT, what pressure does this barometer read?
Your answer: value=28.05 unit=inHg
